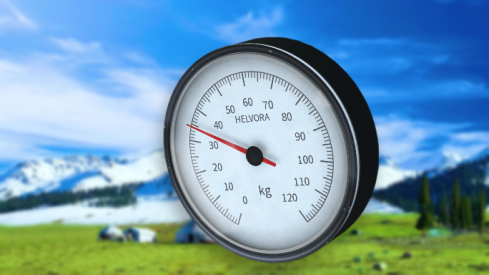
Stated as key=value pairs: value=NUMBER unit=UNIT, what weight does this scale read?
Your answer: value=35 unit=kg
